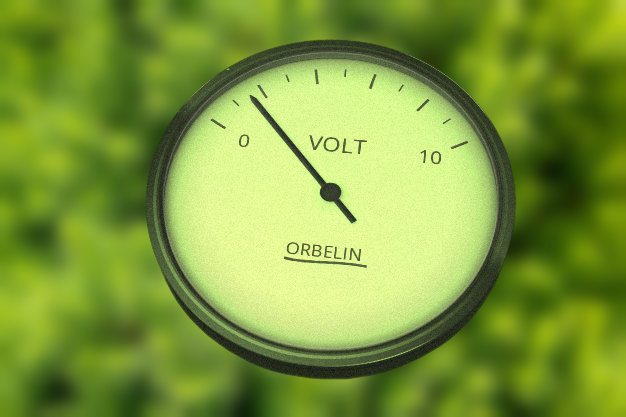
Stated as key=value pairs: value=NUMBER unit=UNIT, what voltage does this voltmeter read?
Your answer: value=1.5 unit=V
